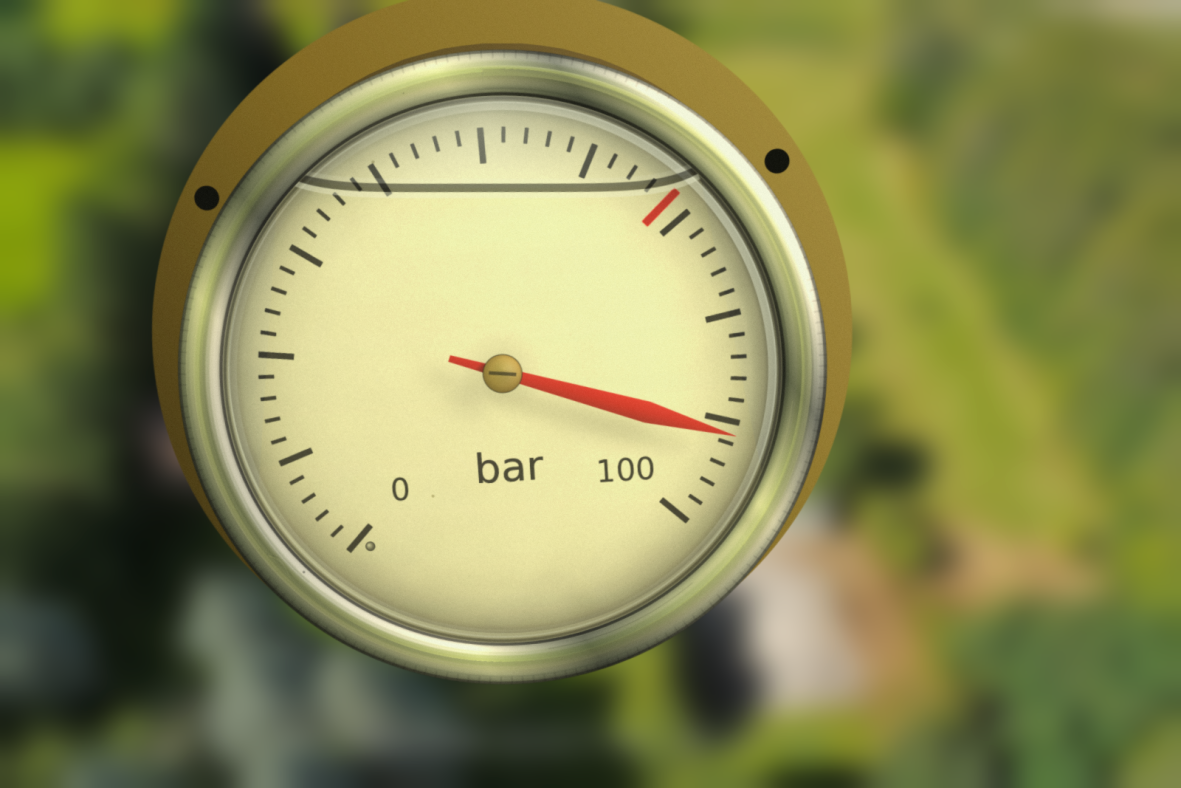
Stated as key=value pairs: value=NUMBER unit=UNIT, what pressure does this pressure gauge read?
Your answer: value=91 unit=bar
